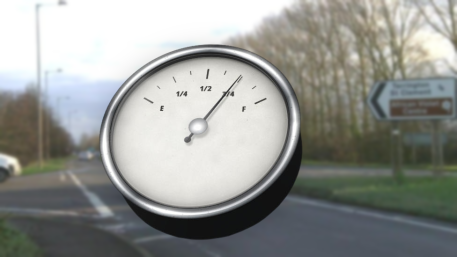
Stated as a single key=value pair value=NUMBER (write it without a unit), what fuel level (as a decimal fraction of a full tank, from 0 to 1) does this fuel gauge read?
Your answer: value=0.75
